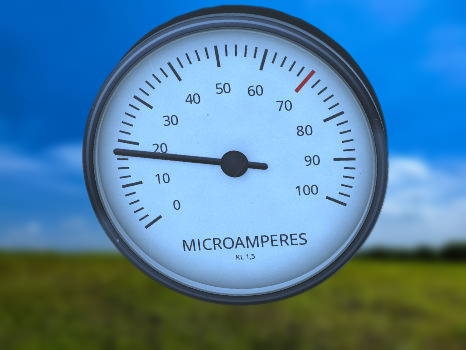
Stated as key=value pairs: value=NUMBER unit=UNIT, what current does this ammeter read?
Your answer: value=18 unit=µA
